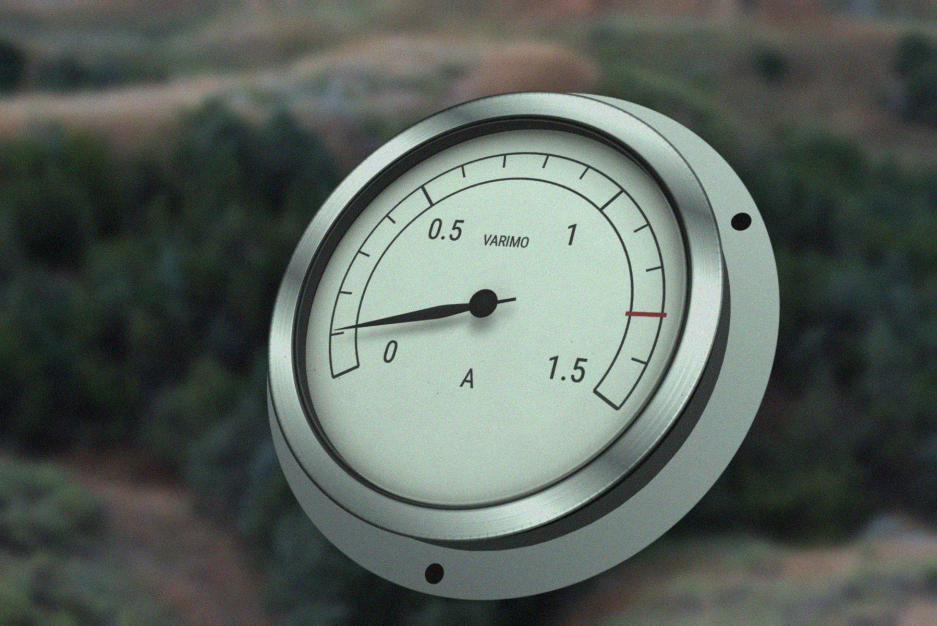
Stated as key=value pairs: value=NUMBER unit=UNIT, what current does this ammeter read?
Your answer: value=0.1 unit=A
